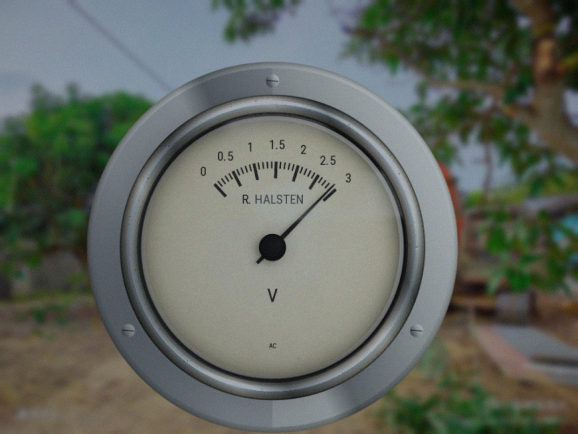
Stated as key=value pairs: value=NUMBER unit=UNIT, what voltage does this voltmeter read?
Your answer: value=2.9 unit=V
